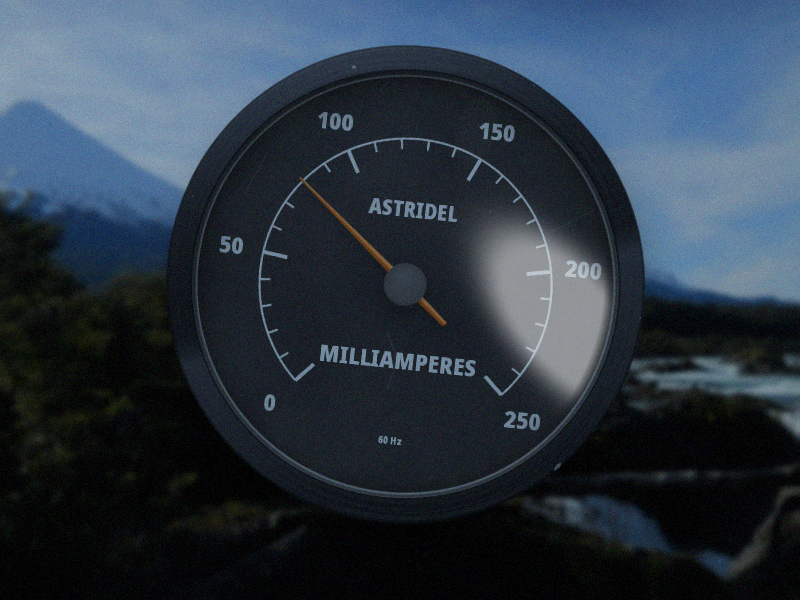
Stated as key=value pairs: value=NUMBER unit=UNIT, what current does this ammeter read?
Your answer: value=80 unit=mA
